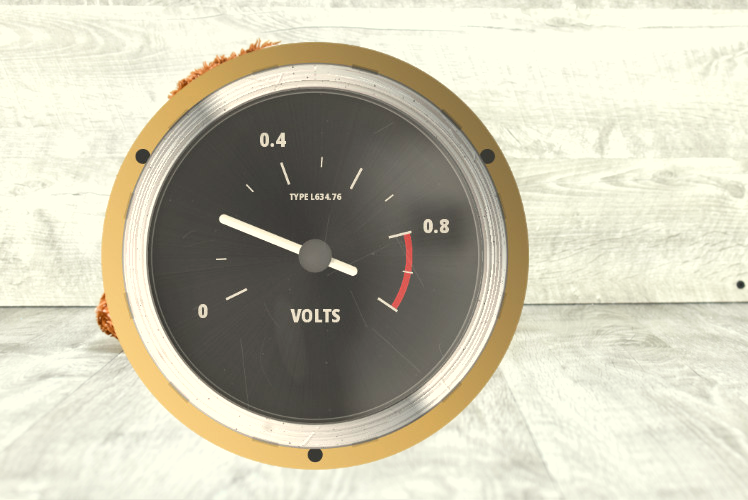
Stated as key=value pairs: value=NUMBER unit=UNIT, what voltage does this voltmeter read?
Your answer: value=0.2 unit=V
